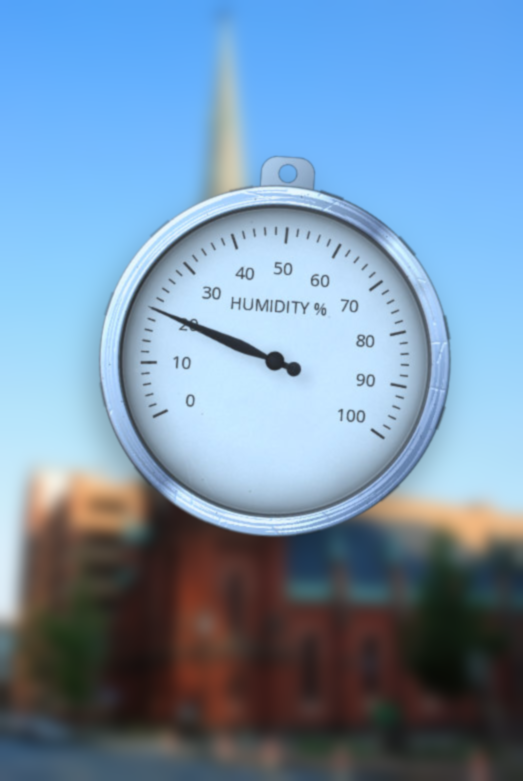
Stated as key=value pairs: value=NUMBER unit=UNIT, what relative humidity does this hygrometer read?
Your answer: value=20 unit=%
